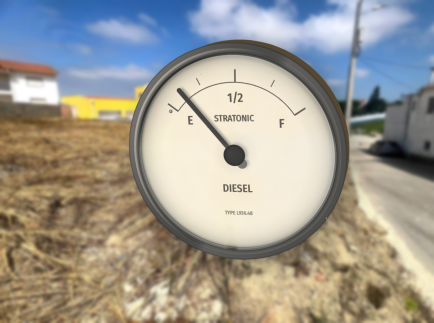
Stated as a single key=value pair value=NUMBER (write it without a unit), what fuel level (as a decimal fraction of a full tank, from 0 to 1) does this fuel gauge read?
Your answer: value=0.125
